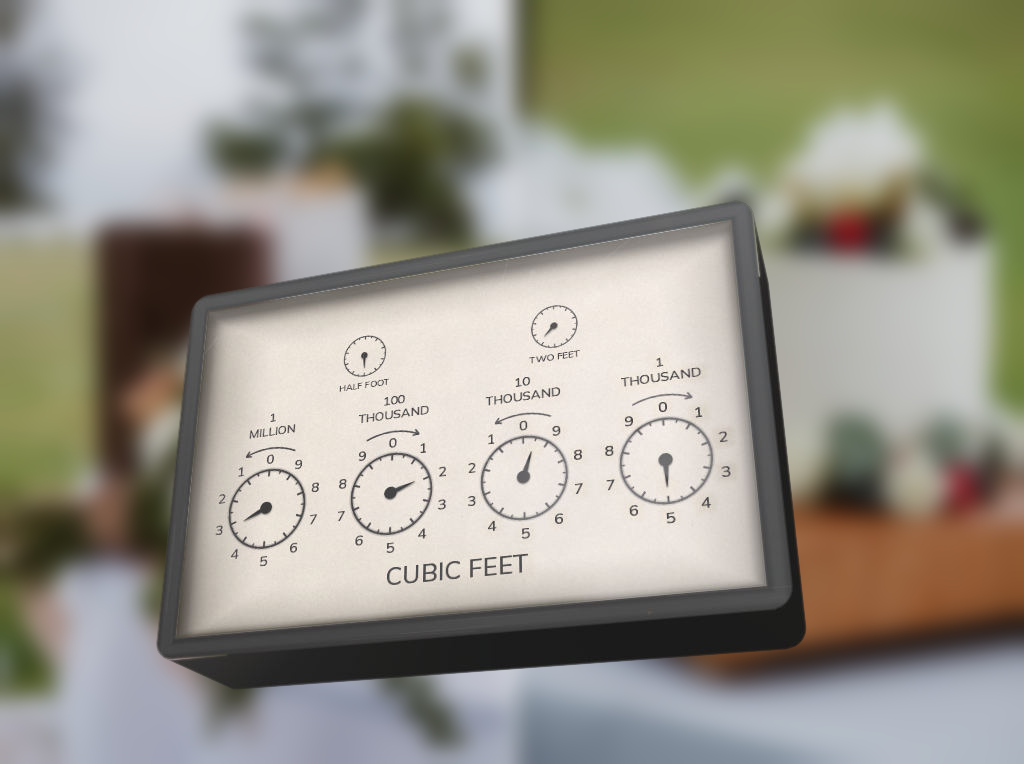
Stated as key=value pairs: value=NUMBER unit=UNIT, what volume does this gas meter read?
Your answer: value=319500 unit=ft³
